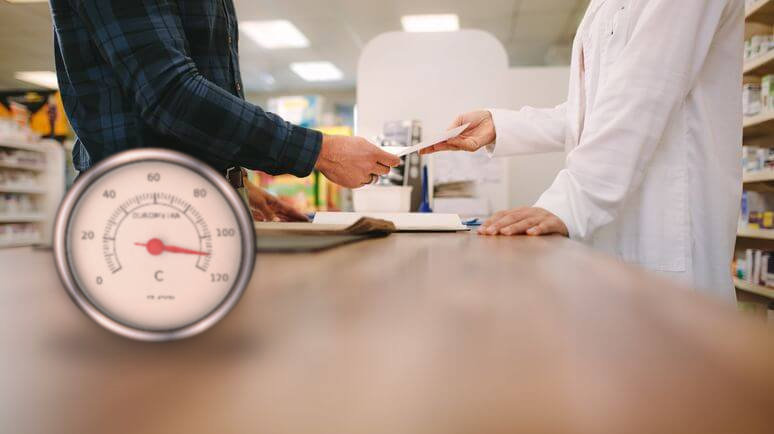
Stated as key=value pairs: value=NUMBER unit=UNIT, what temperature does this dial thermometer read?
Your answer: value=110 unit=°C
